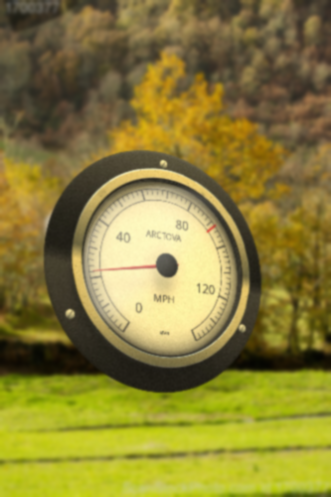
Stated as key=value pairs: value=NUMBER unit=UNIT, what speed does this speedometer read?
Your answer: value=22 unit=mph
